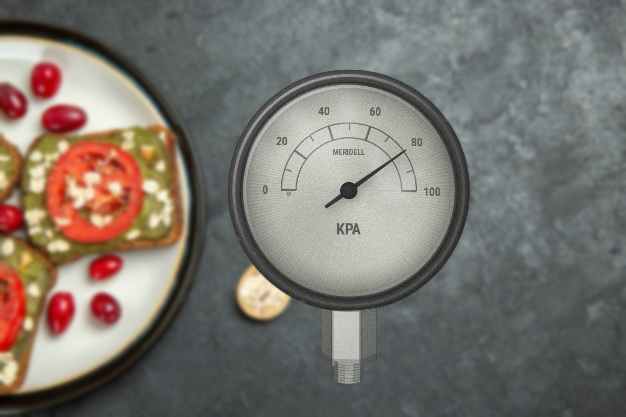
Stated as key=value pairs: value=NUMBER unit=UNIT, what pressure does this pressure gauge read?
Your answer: value=80 unit=kPa
